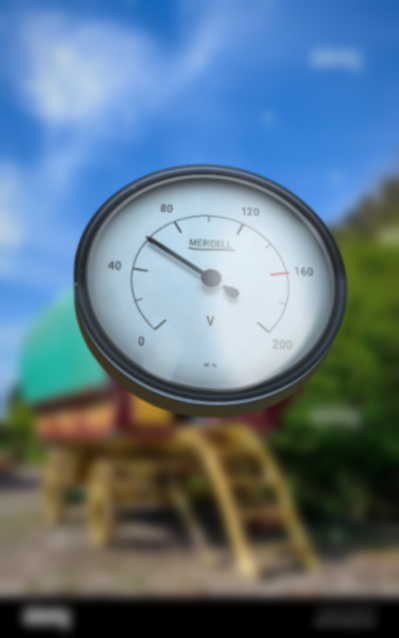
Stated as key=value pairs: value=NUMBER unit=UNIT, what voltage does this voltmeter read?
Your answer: value=60 unit=V
